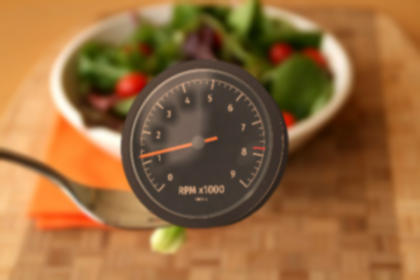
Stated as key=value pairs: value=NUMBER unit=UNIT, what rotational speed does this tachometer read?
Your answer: value=1200 unit=rpm
